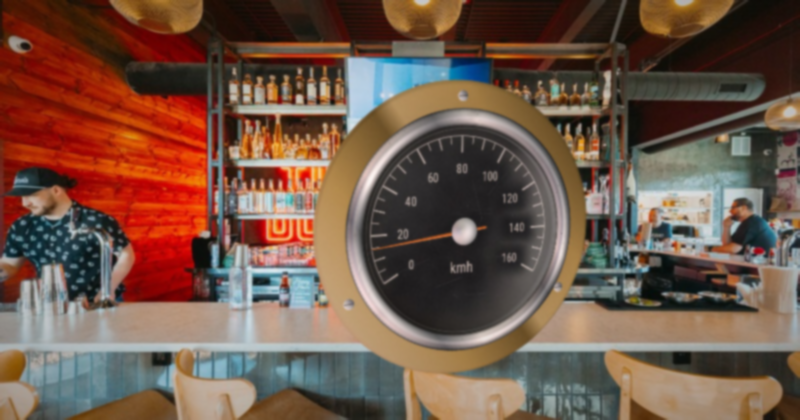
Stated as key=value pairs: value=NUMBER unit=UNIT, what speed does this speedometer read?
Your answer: value=15 unit=km/h
